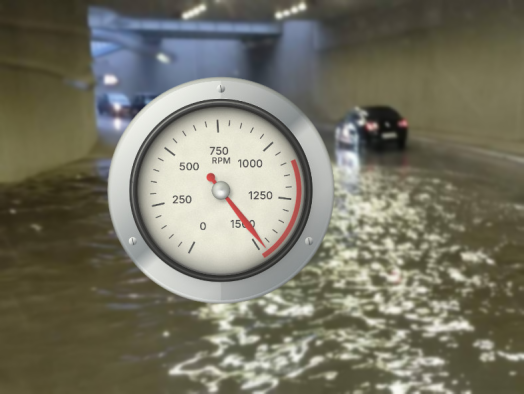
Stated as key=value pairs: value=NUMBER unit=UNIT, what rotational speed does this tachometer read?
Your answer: value=1475 unit=rpm
